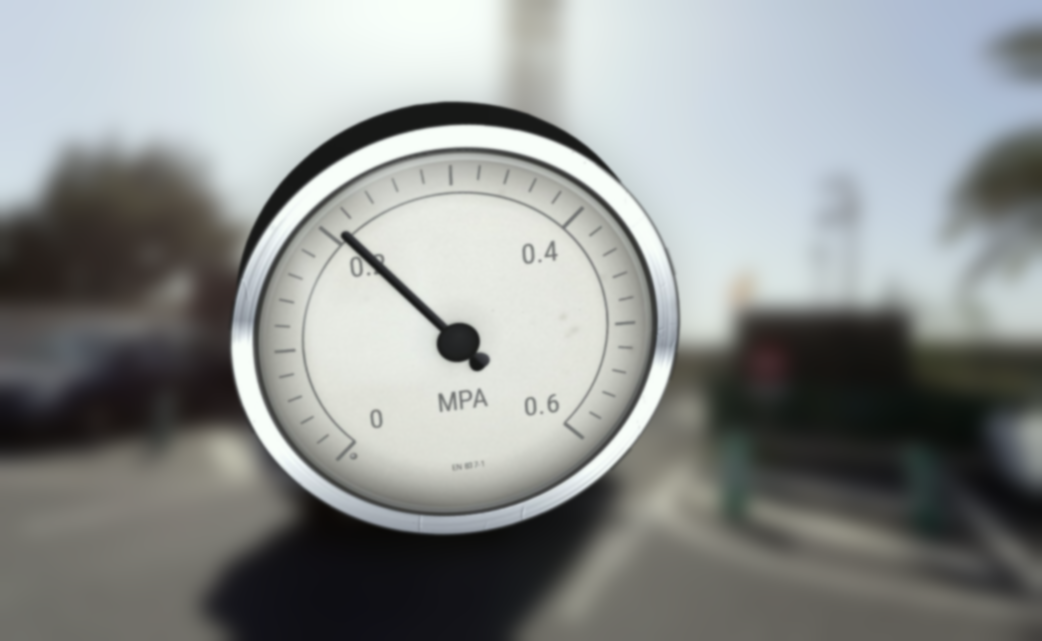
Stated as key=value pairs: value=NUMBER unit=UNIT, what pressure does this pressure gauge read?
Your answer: value=0.21 unit=MPa
